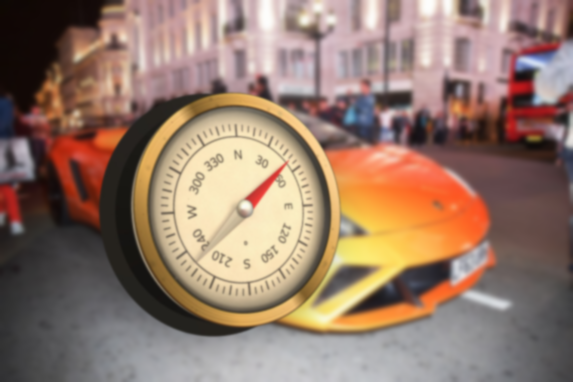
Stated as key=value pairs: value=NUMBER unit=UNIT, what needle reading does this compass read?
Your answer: value=50 unit=°
